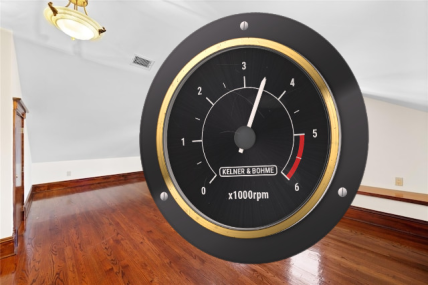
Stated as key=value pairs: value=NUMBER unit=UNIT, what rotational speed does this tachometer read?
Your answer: value=3500 unit=rpm
